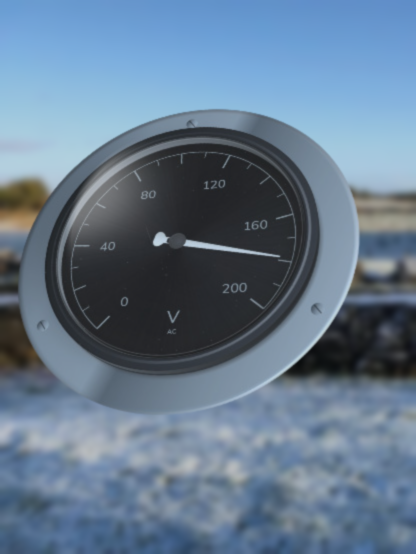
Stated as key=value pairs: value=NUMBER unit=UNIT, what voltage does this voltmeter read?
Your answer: value=180 unit=V
